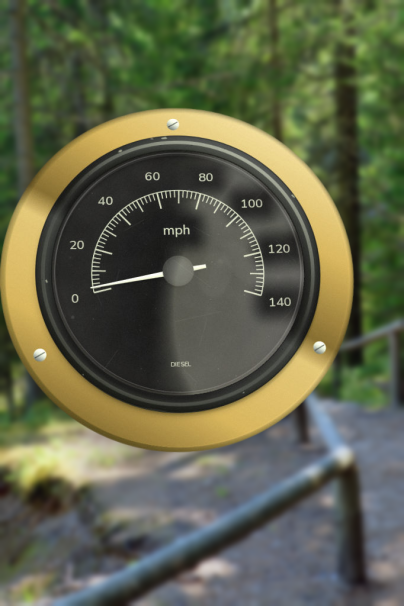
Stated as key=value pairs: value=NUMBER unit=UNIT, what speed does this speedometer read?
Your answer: value=2 unit=mph
